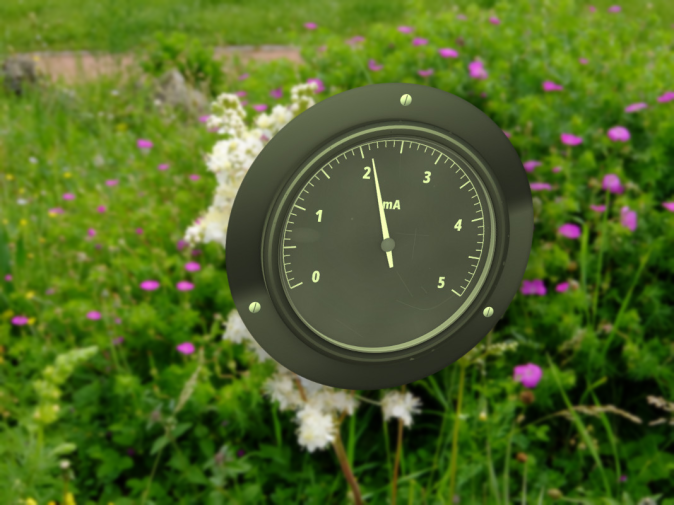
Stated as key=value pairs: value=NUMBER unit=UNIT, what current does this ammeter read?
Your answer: value=2.1 unit=mA
